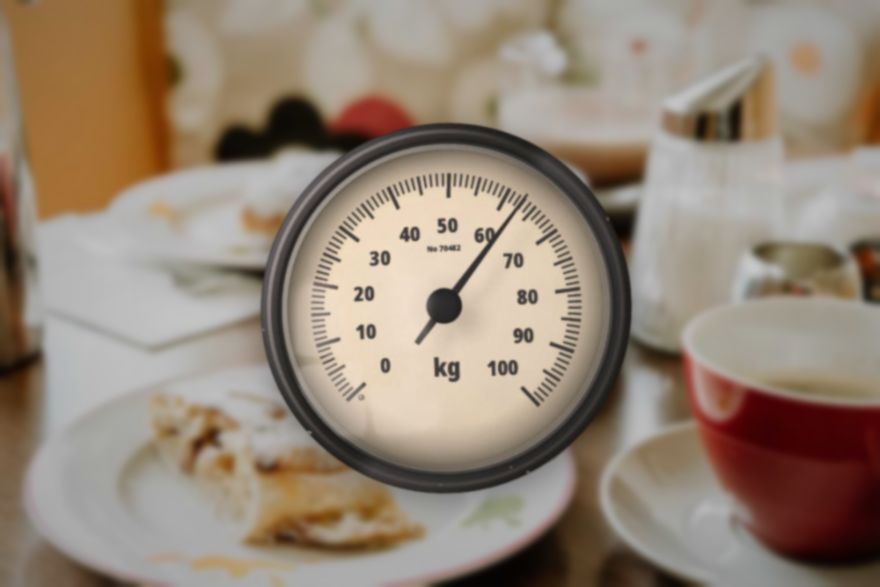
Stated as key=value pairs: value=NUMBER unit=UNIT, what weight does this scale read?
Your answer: value=63 unit=kg
